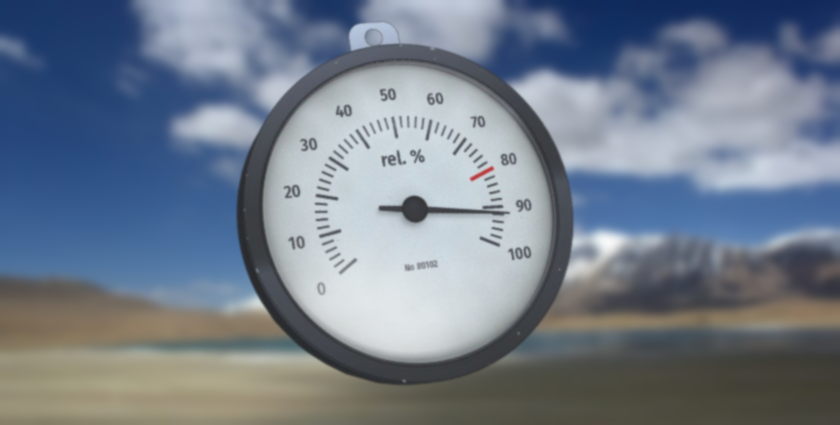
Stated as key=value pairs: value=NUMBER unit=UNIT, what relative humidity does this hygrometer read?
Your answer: value=92 unit=%
